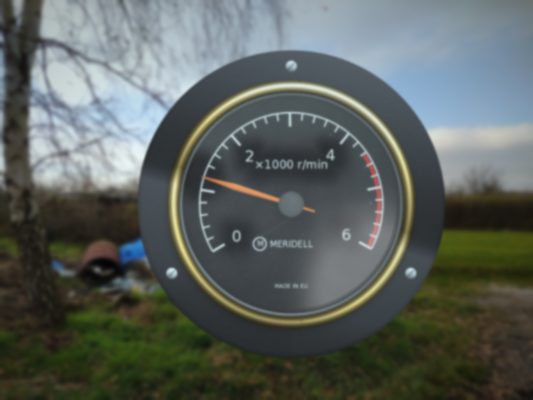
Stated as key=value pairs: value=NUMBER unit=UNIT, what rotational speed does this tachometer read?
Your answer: value=1200 unit=rpm
